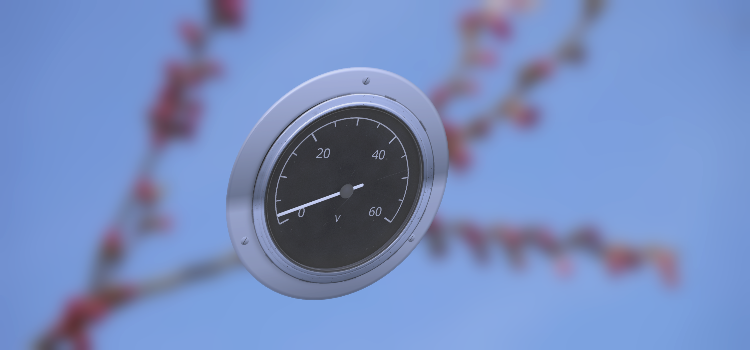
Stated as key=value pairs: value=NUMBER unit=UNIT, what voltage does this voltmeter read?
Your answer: value=2.5 unit=V
